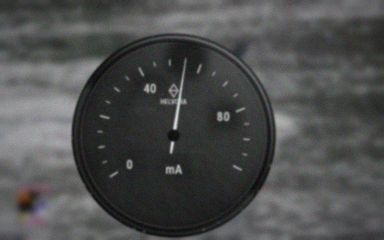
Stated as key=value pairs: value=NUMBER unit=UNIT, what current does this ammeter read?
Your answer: value=55 unit=mA
